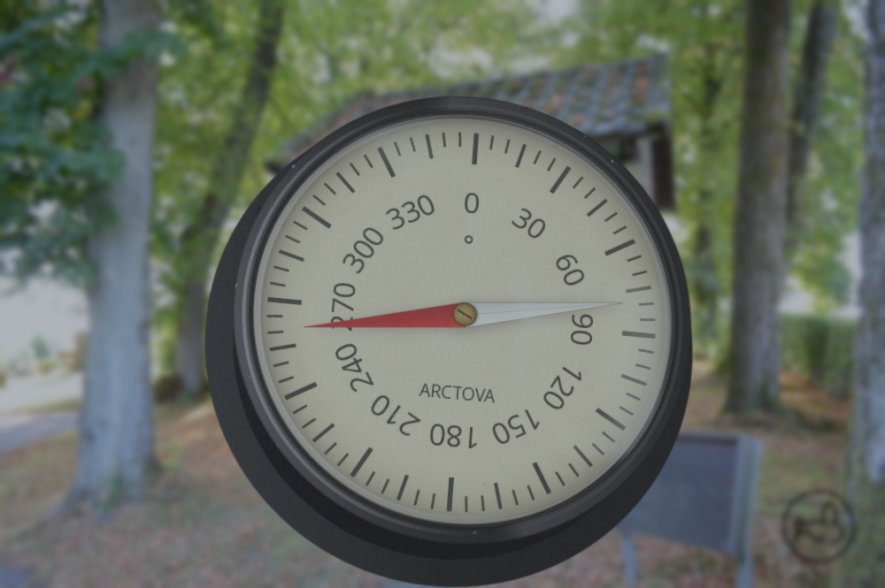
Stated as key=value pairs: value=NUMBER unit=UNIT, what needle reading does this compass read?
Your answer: value=260 unit=°
